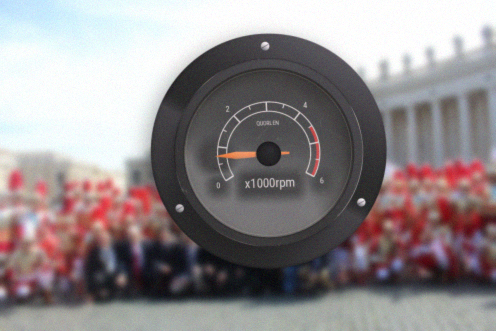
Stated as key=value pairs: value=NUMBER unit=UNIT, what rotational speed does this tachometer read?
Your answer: value=750 unit=rpm
